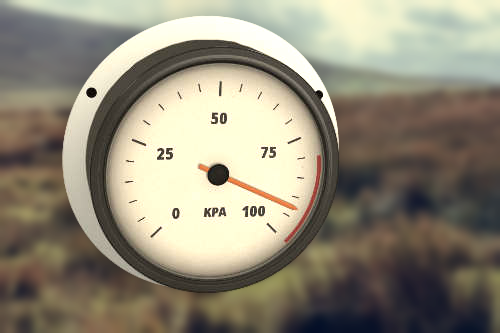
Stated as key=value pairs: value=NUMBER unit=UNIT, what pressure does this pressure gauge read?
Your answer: value=92.5 unit=kPa
